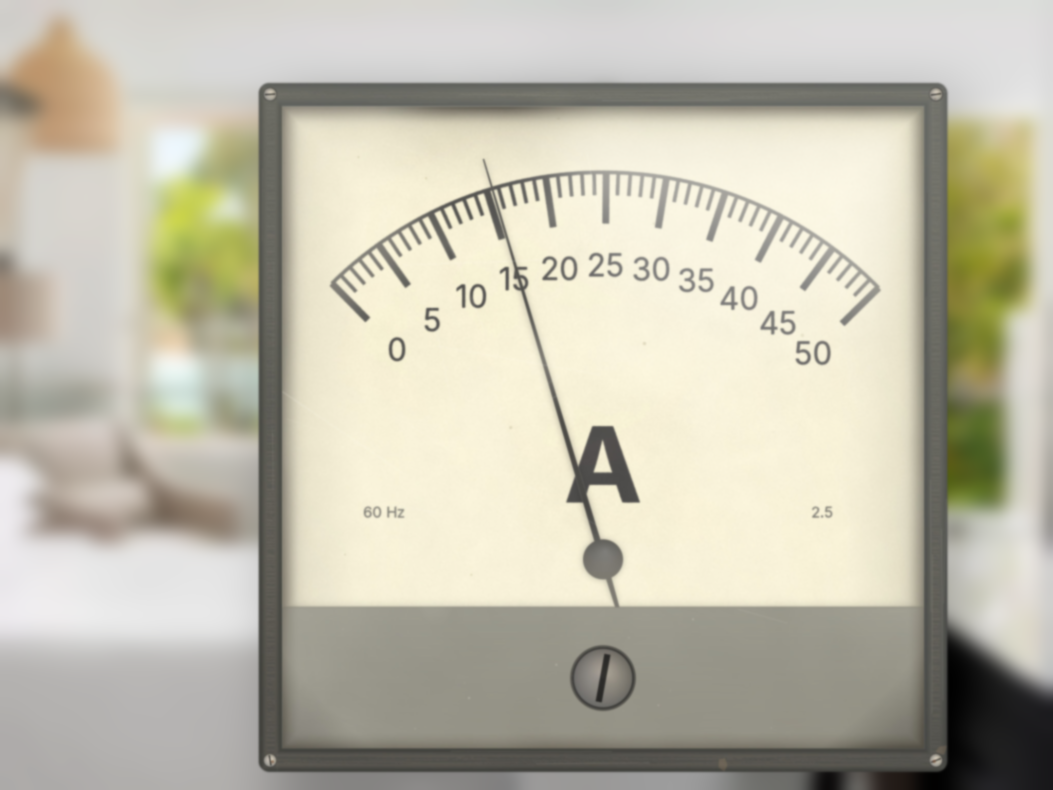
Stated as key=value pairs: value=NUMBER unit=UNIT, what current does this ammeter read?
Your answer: value=15.5 unit=A
